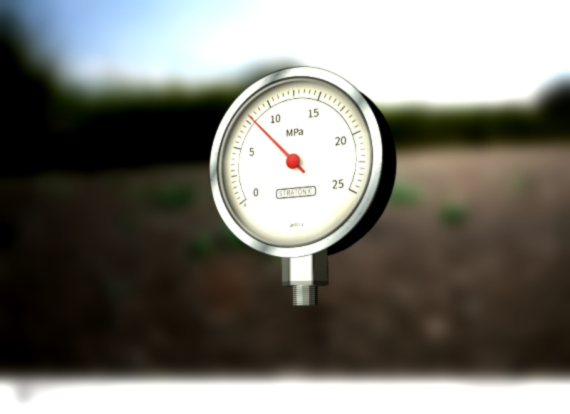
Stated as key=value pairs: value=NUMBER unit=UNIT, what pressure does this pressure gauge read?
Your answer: value=8 unit=MPa
